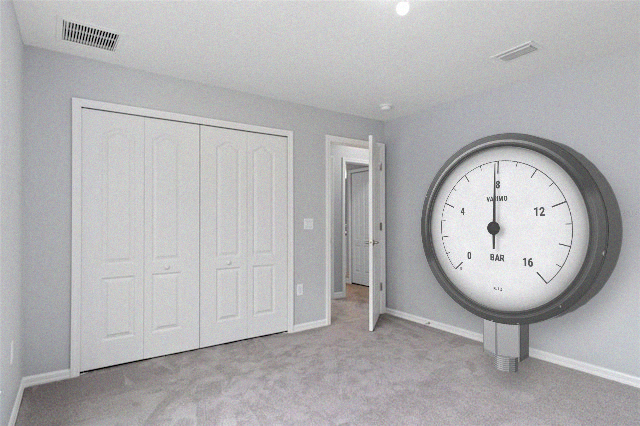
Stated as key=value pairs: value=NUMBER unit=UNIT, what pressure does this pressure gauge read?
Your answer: value=8 unit=bar
